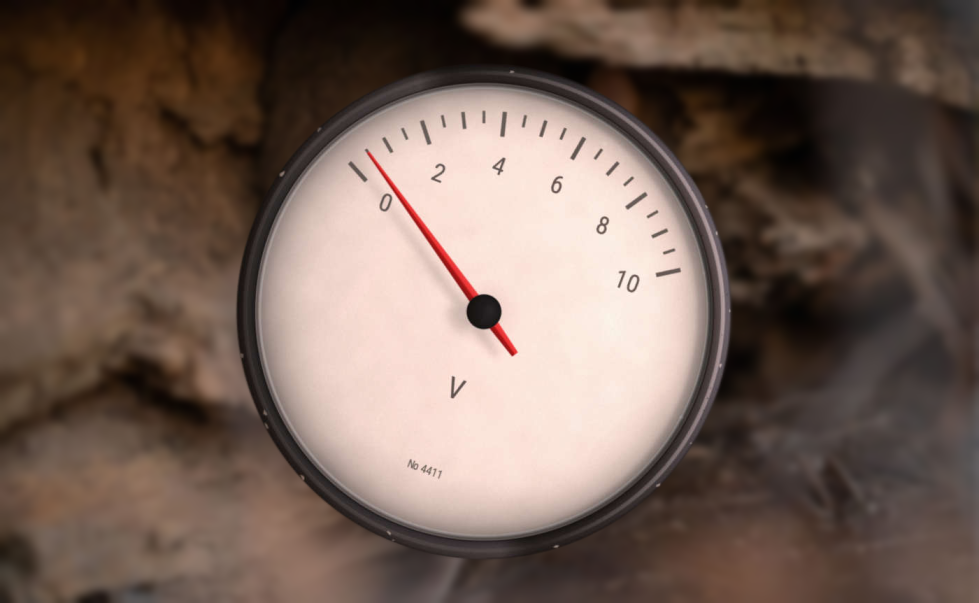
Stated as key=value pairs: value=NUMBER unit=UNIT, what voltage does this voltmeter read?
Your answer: value=0.5 unit=V
